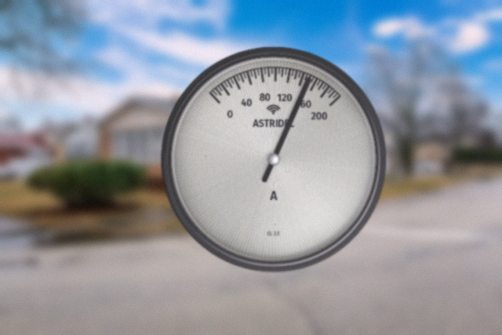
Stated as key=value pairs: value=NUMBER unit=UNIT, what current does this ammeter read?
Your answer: value=150 unit=A
